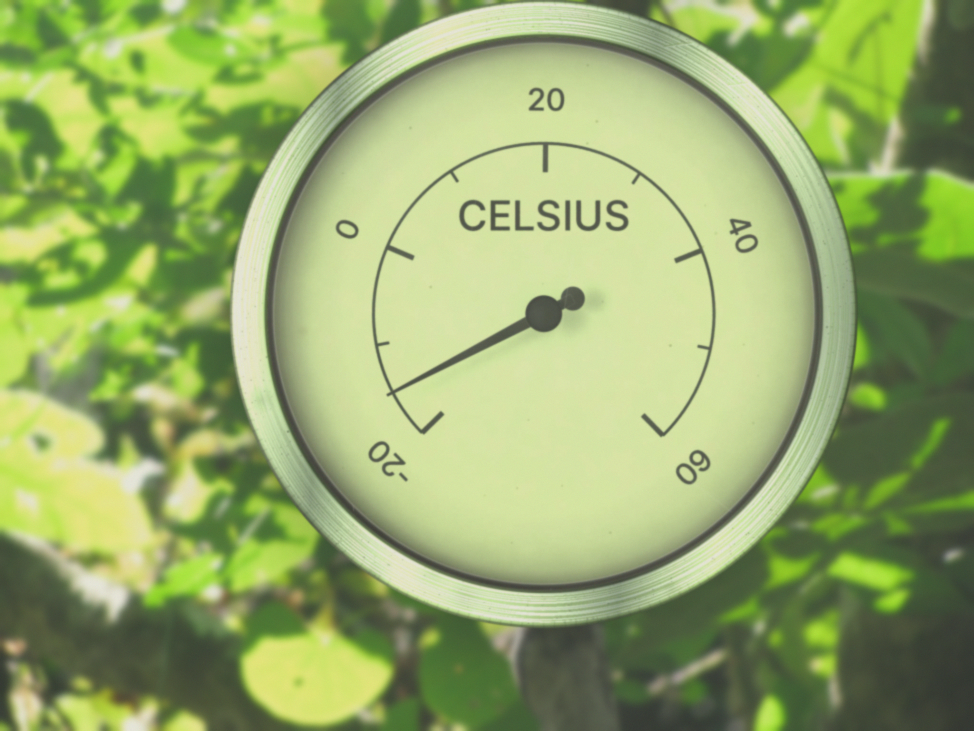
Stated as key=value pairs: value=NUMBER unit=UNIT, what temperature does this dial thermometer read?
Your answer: value=-15 unit=°C
